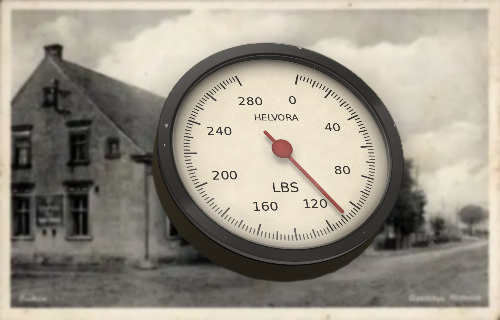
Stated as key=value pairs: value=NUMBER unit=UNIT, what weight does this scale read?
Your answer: value=110 unit=lb
